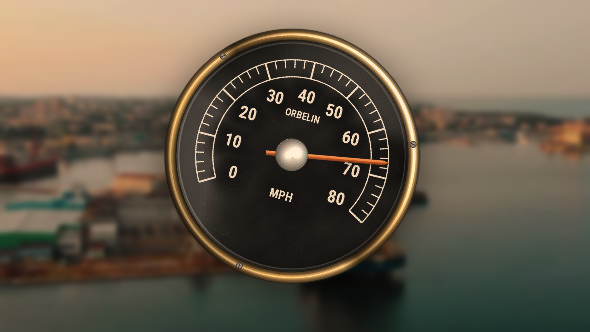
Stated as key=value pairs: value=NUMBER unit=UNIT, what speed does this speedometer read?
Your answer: value=67 unit=mph
